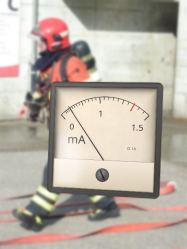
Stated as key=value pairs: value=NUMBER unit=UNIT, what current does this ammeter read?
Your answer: value=0.5 unit=mA
